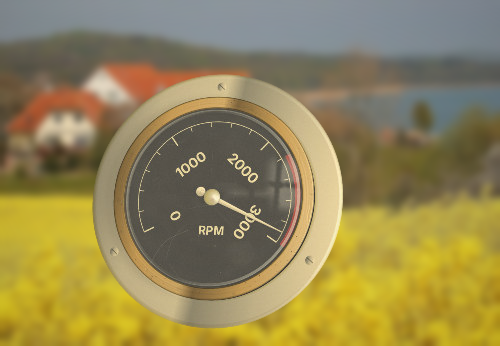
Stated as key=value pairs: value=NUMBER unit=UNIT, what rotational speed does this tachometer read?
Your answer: value=2900 unit=rpm
